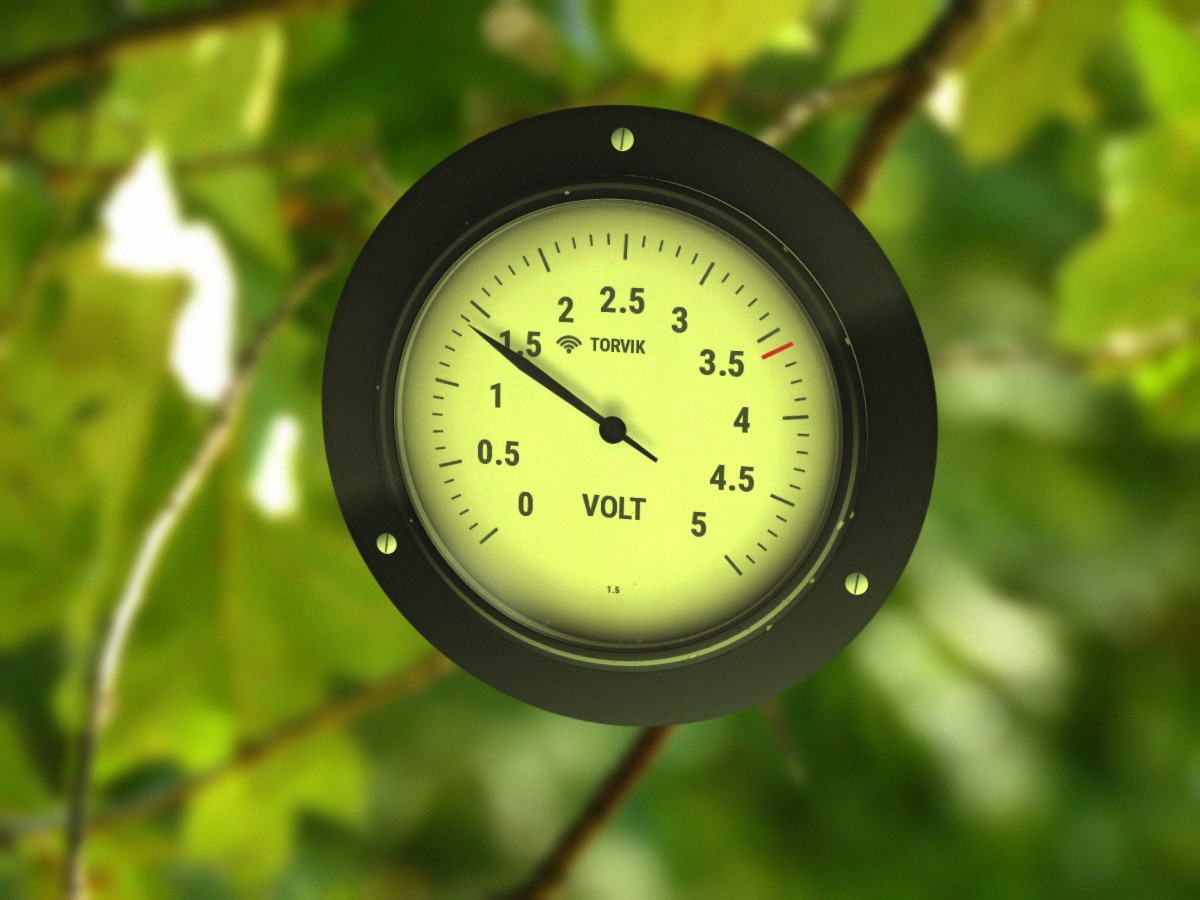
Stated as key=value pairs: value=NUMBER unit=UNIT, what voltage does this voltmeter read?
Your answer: value=1.4 unit=V
